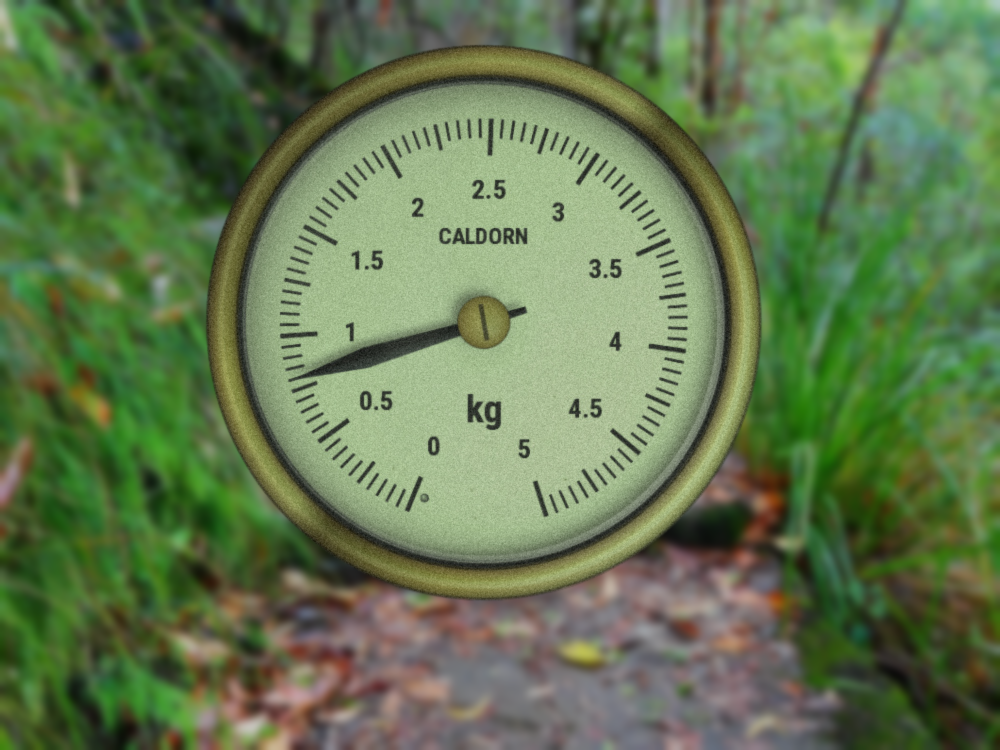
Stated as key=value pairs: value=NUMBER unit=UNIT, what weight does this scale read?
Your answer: value=0.8 unit=kg
